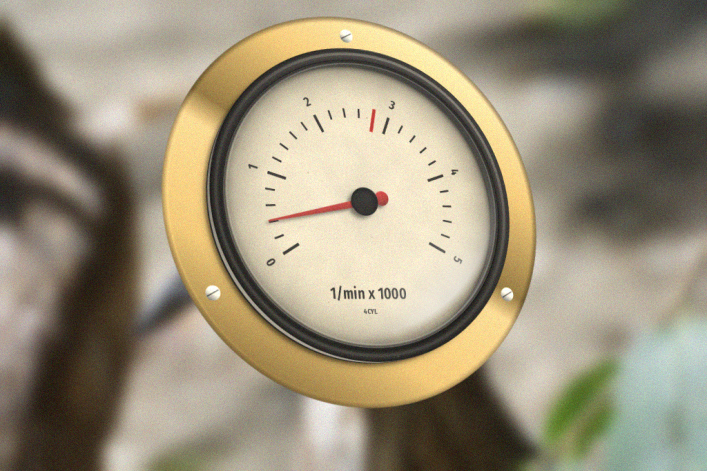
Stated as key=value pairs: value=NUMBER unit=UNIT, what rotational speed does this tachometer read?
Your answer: value=400 unit=rpm
